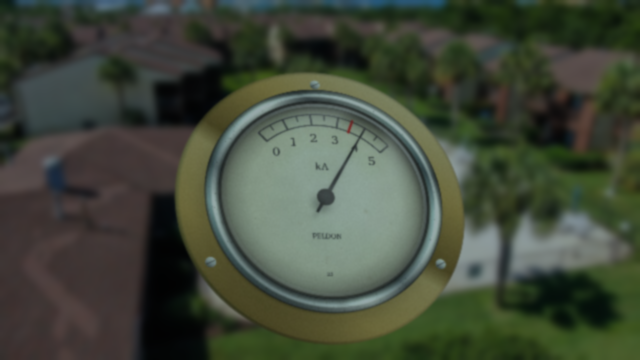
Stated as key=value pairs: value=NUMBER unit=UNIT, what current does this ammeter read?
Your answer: value=4 unit=kA
